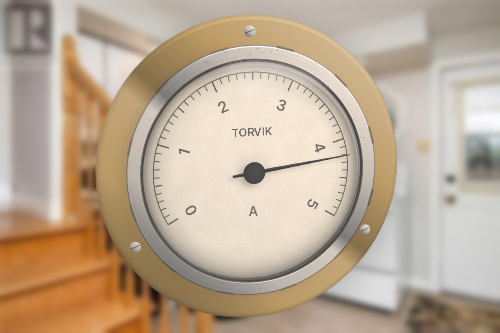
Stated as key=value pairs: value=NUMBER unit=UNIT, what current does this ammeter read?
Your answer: value=4.2 unit=A
